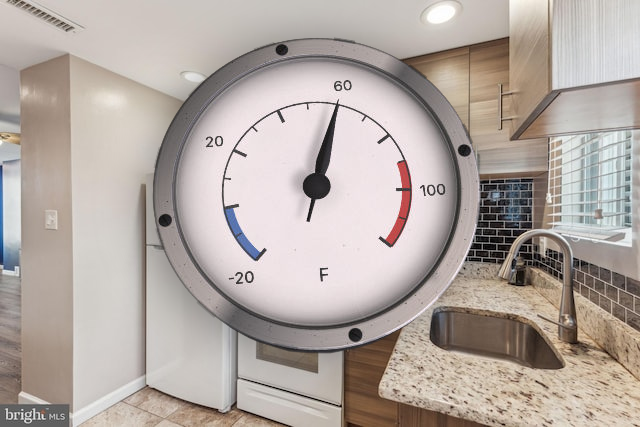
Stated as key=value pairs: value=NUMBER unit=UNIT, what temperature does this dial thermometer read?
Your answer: value=60 unit=°F
